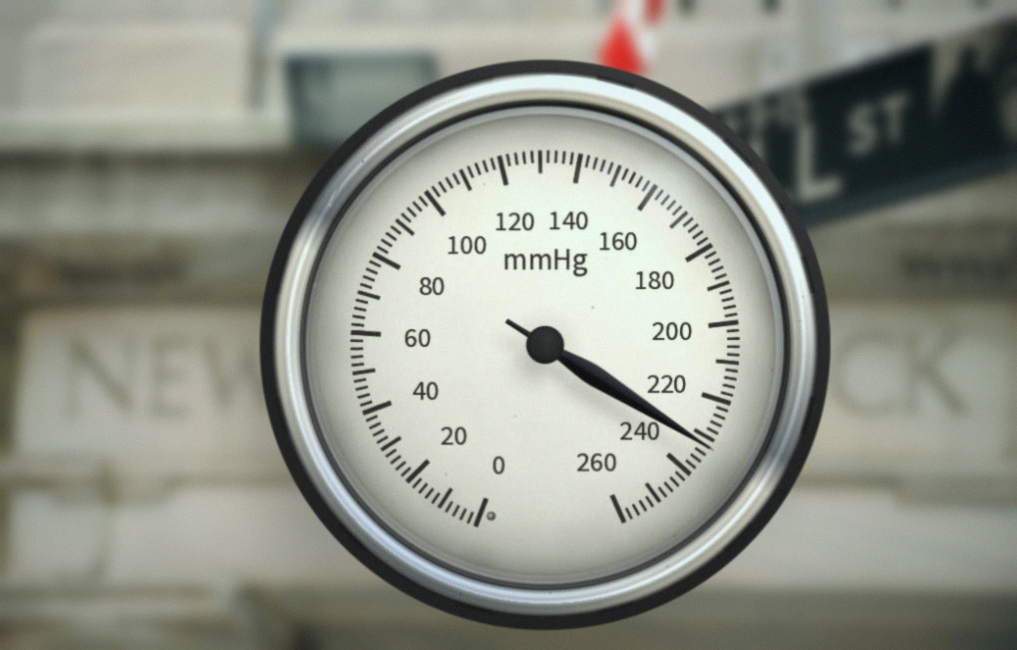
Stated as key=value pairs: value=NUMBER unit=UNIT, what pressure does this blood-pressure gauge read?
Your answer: value=232 unit=mmHg
